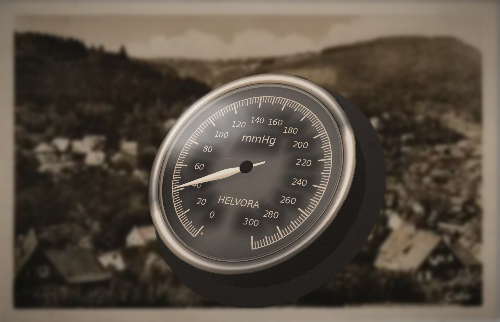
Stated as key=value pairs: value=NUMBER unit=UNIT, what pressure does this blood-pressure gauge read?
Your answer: value=40 unit=mmHg
